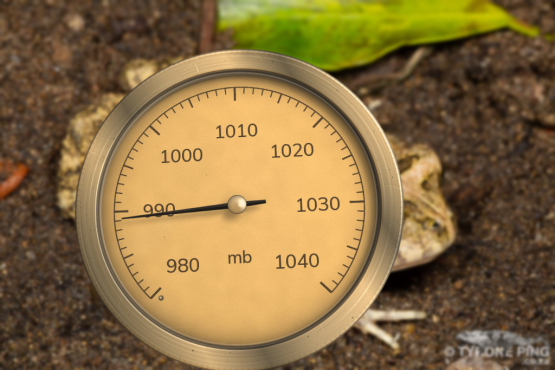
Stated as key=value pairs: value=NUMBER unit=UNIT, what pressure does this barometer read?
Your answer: value=989 unit=mbar
